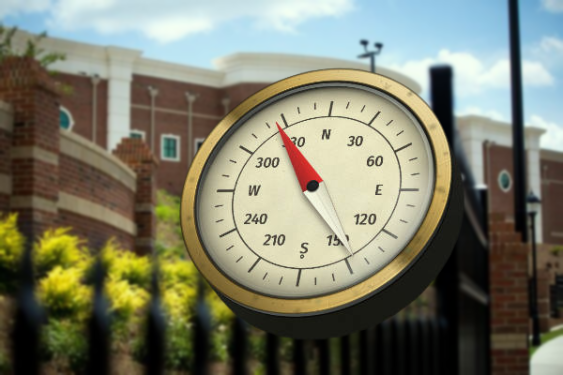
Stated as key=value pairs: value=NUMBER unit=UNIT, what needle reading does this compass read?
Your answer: value=325 unit=°
